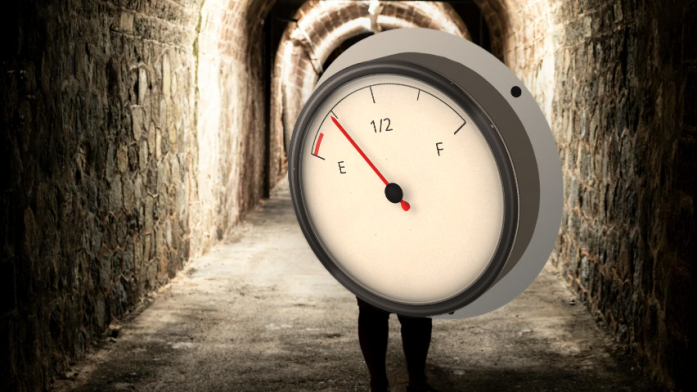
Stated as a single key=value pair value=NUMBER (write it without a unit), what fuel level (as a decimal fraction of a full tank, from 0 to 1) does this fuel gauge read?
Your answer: value=0.25
